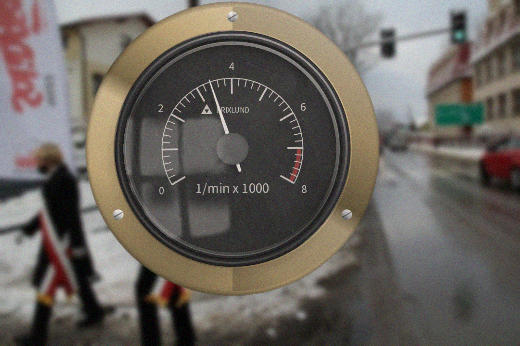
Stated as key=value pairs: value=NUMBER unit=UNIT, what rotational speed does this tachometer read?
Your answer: value=3400 unit=rpm
